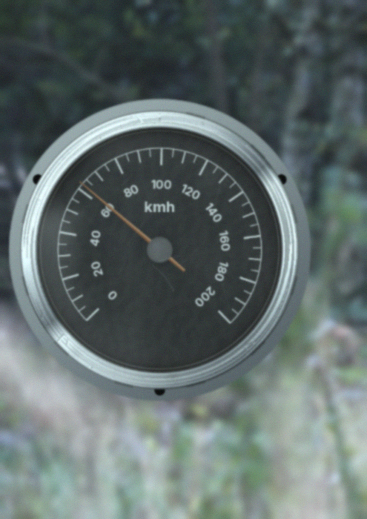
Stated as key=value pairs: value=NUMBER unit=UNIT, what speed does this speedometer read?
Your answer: value=62.5 unit=km/h
